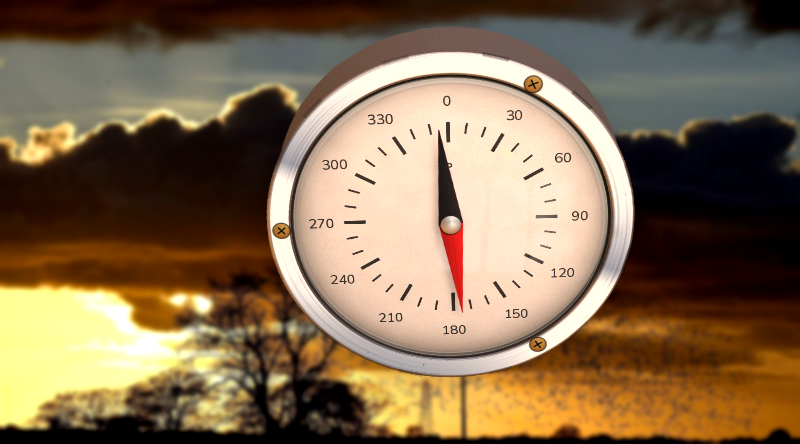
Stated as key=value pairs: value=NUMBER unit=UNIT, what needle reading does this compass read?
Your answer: value=175 unit=°
